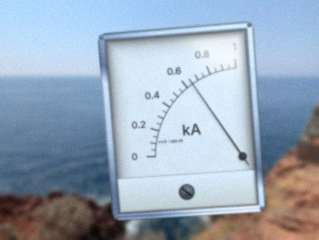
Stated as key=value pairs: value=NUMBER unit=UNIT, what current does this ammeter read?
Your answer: value=0.65 unit=kA
